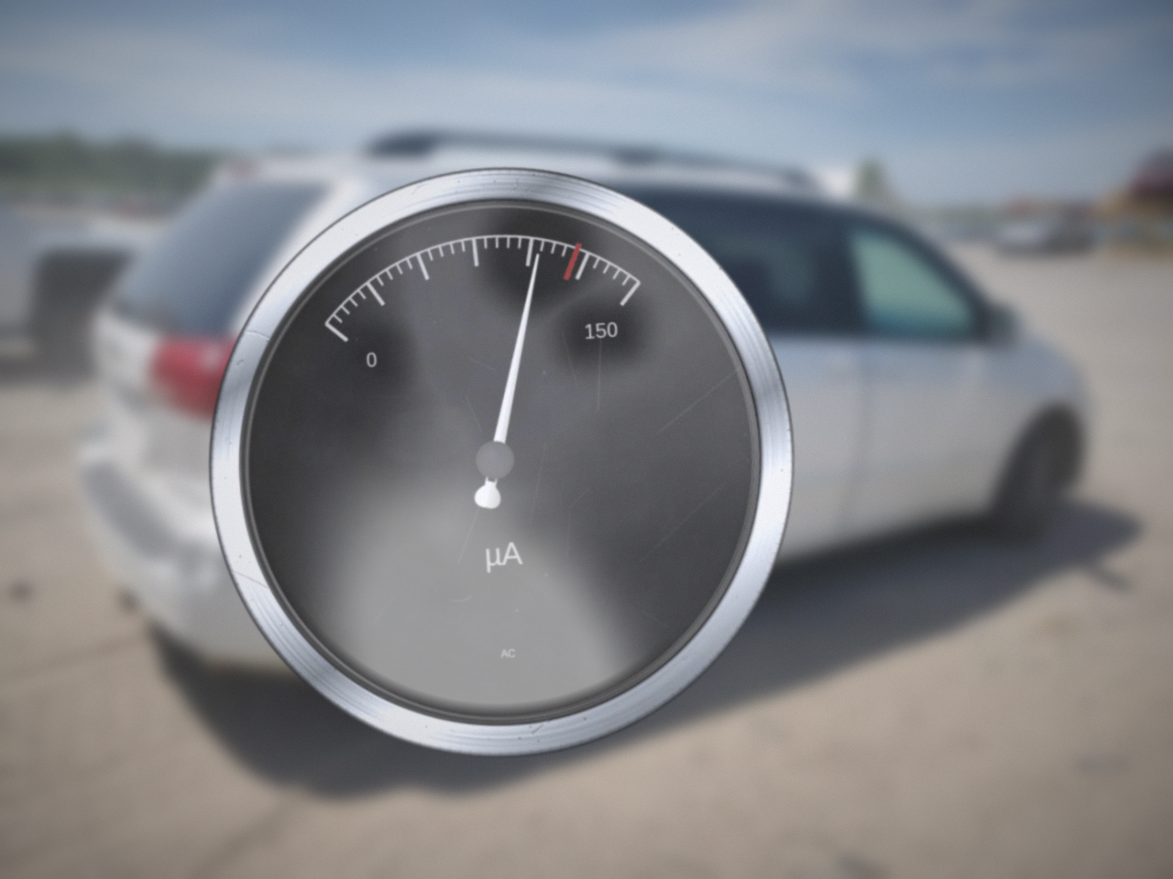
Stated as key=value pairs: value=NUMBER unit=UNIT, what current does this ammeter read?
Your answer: value=105 unit=µA
